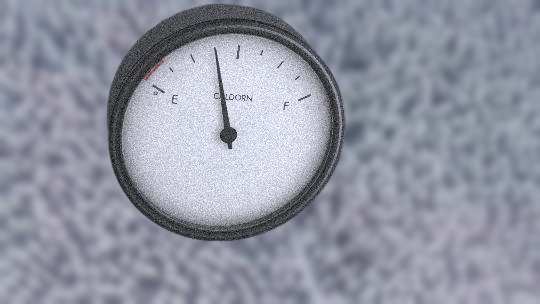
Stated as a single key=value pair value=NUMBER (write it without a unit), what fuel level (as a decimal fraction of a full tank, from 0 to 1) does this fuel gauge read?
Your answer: value=0.375
